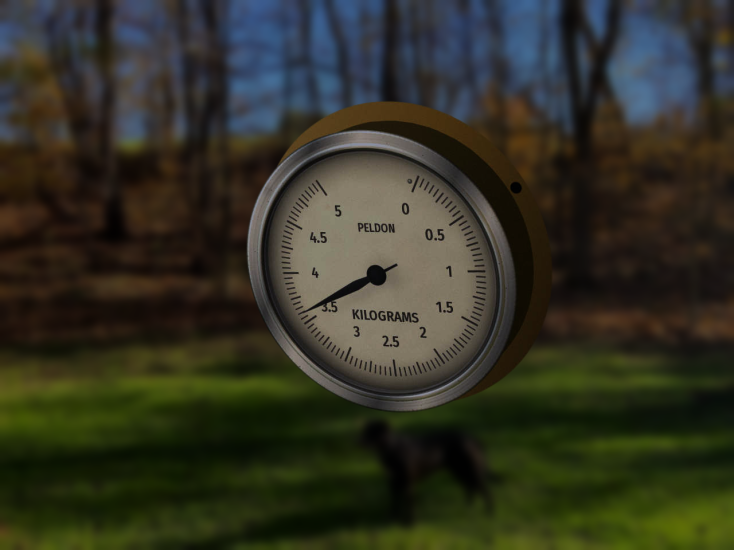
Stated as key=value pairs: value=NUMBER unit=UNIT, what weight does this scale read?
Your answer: value=3.6 unit=kg
